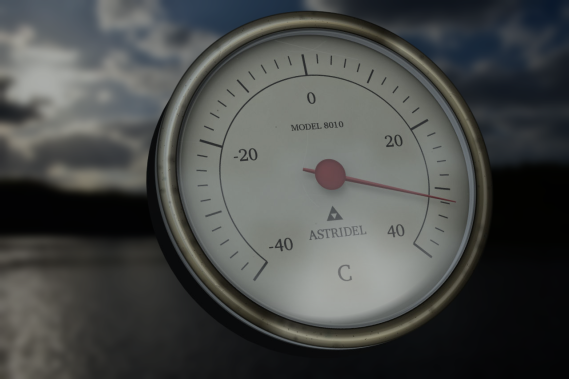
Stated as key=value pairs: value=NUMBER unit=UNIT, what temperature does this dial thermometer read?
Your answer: value=32 unit=°C
